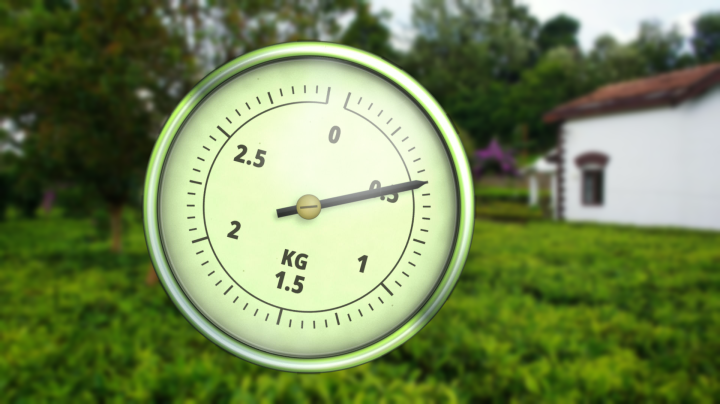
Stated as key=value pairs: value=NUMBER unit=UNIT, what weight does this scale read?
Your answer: value=0.5 unit=kg
